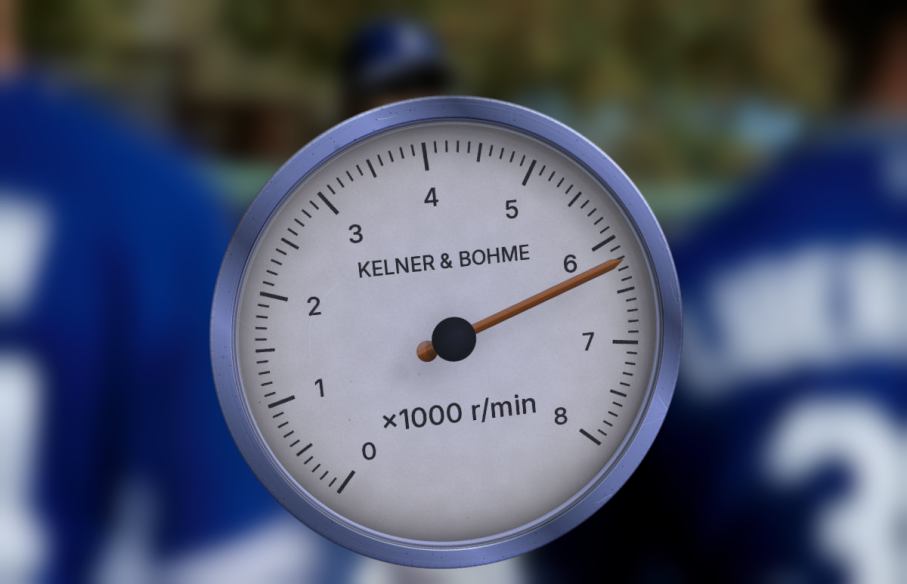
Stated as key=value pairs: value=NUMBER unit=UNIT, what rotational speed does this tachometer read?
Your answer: value=6200 unit=rpm
